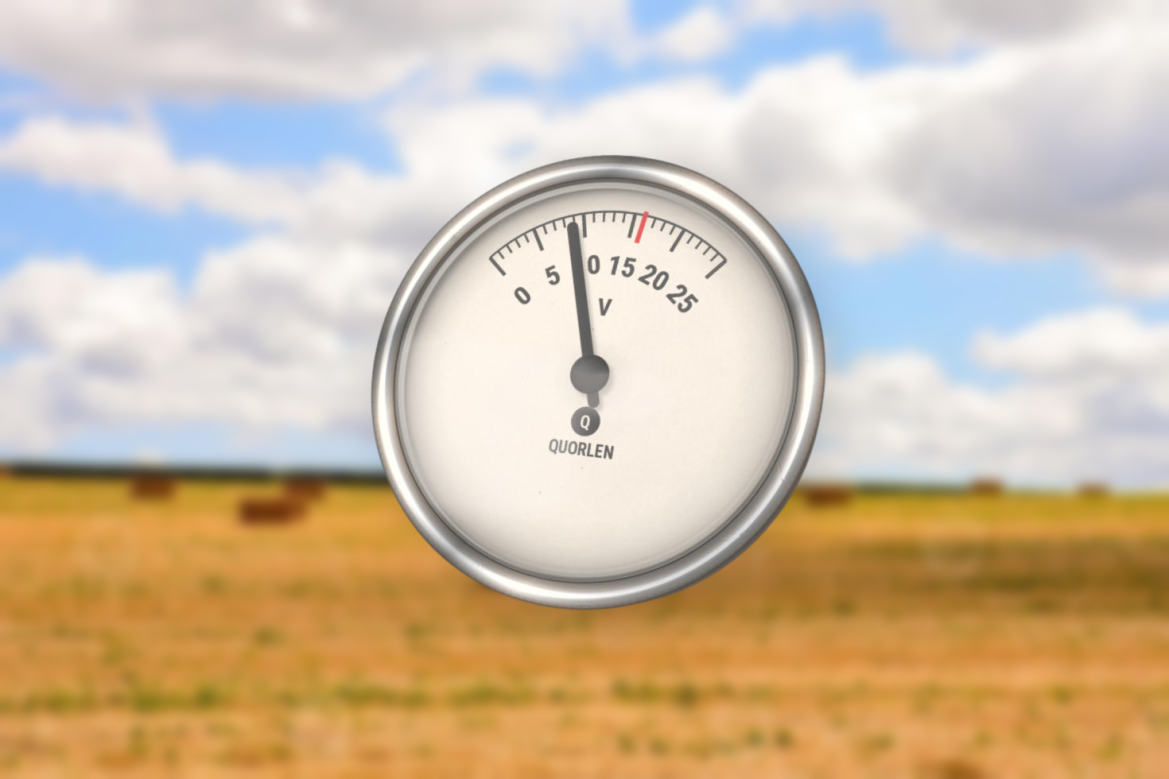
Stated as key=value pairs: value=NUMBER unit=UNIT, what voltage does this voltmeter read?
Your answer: value=9 unit=V
